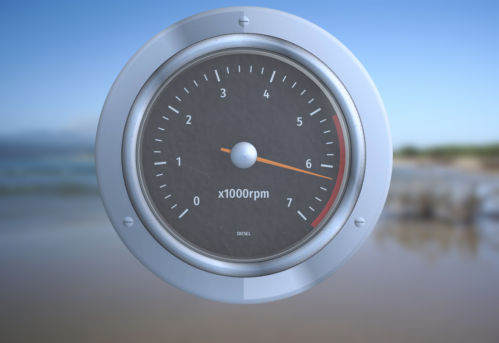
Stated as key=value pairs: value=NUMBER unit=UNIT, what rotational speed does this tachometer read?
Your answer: value=6200 unit=rpm
